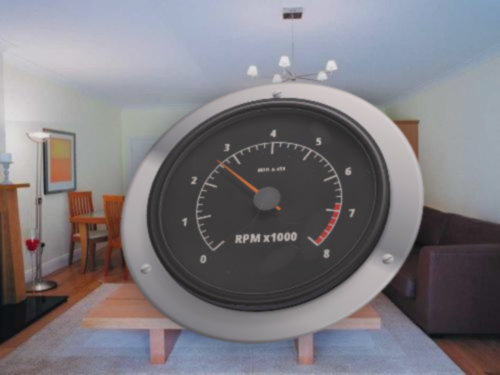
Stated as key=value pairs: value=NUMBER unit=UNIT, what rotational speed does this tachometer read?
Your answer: value=2600 unit=rpm
